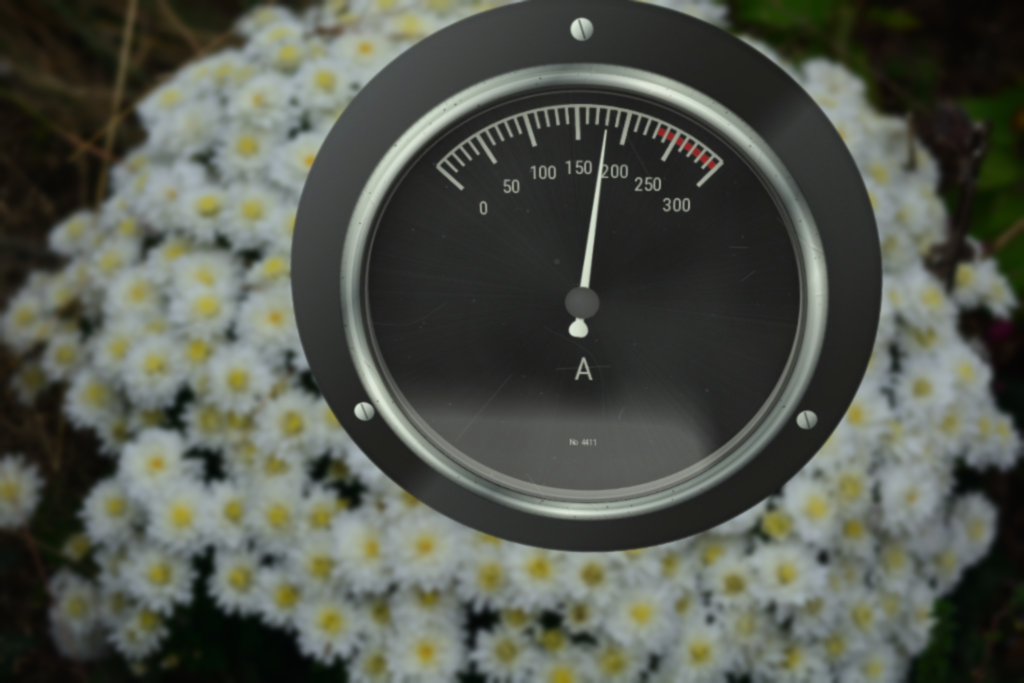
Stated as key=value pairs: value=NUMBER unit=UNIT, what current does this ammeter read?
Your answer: value=180 unit=A
